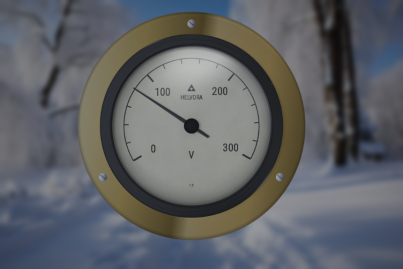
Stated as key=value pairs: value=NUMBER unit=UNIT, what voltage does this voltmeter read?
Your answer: value=80 unit=V
